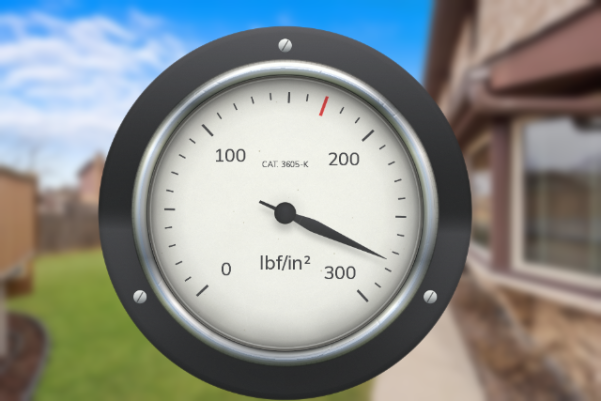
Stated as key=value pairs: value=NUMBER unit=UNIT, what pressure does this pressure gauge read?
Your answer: value=275 unit=psi
